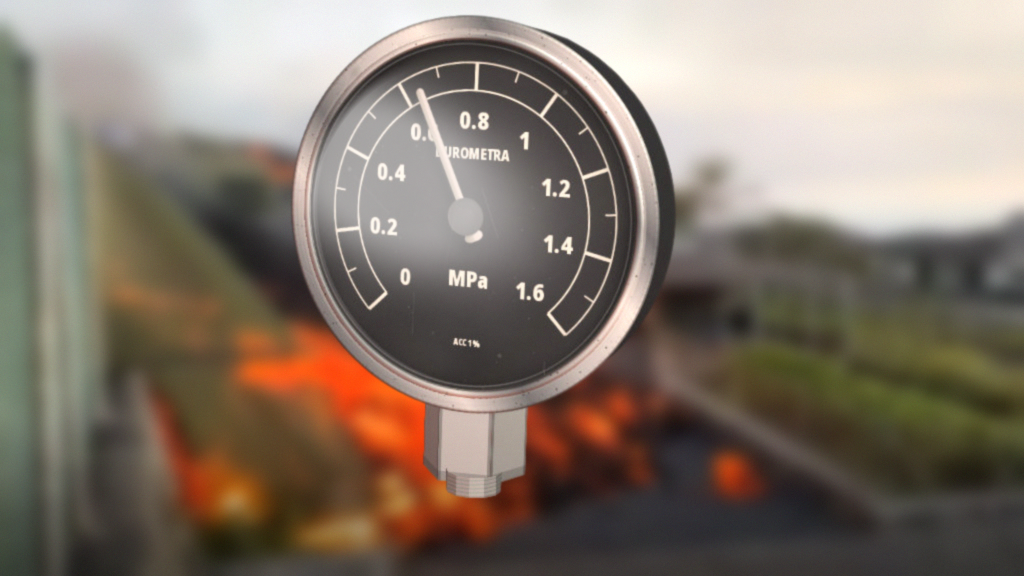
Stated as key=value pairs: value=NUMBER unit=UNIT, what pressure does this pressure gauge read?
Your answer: value=0.65 unit=MPa
